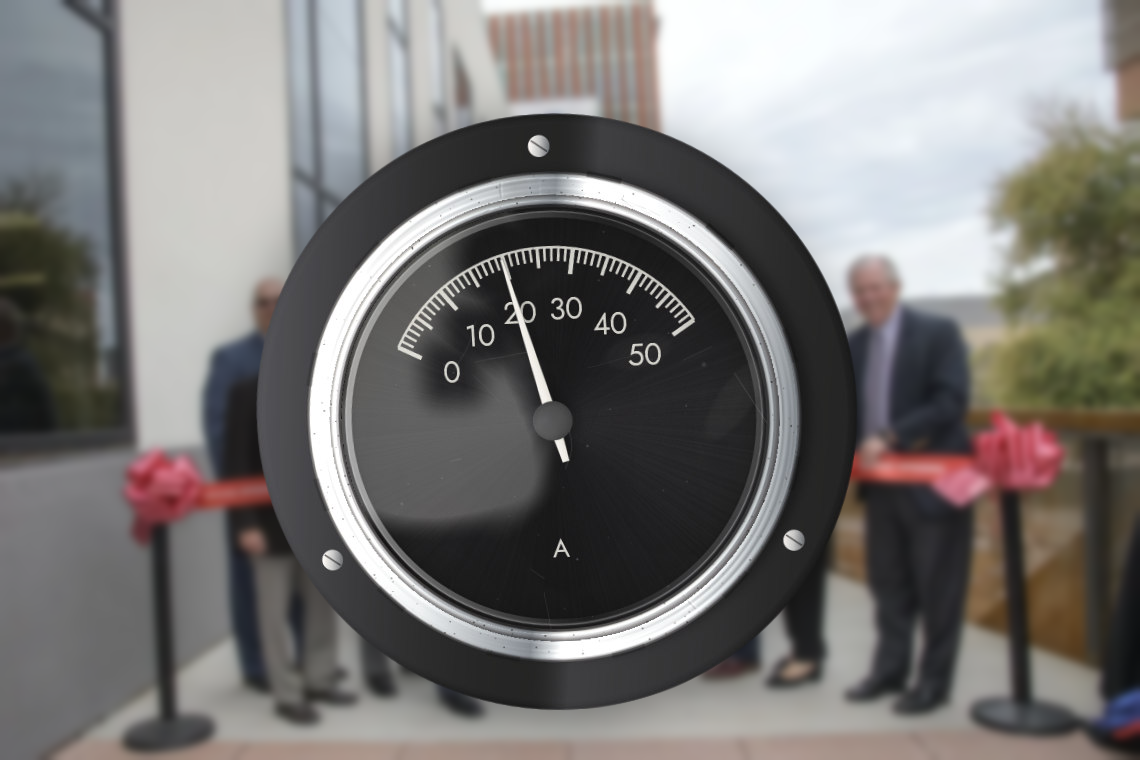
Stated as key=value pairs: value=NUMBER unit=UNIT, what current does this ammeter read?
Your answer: value=20 unit=A
